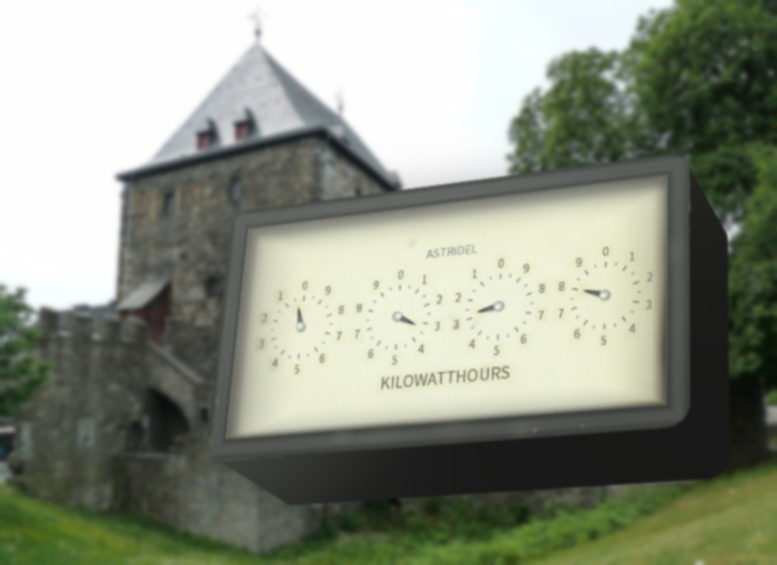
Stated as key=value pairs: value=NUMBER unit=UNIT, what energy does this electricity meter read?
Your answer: value=328 unit=kWh
